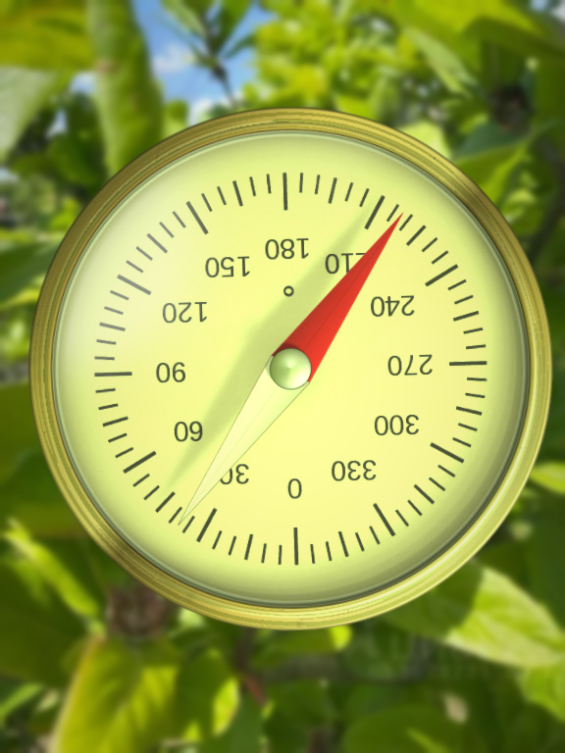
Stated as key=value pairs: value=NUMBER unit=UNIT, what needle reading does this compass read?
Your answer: value=217.5 unit=°
